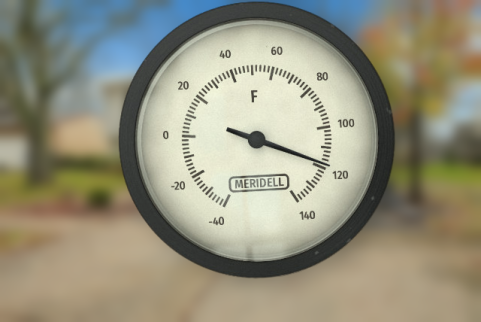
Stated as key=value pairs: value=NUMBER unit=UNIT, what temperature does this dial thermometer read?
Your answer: value=118 unit=°F
